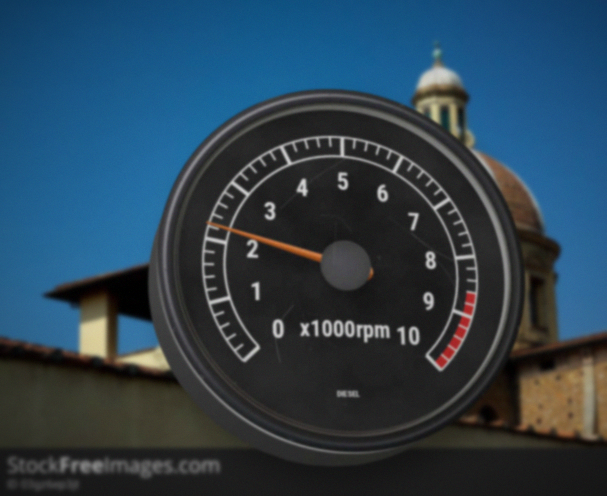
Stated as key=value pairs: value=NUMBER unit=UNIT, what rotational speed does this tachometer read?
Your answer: value=2200 unit=rpm
